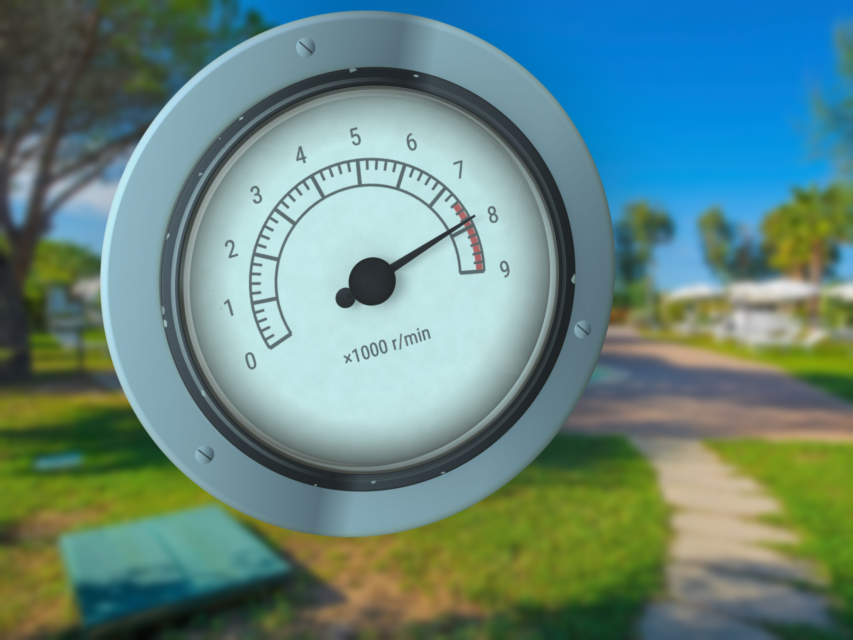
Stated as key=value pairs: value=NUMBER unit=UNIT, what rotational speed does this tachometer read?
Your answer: value=7800 unit=rpm
